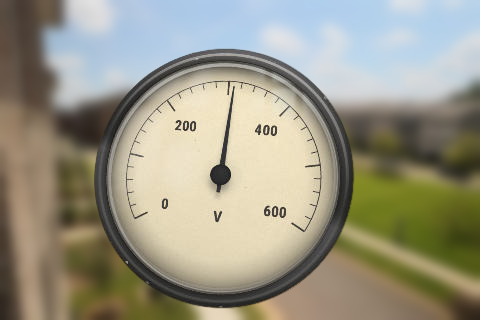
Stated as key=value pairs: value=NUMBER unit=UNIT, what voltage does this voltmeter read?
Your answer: value=310 unit=V
